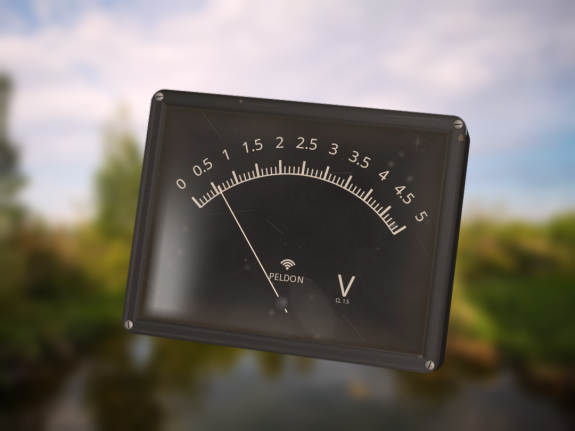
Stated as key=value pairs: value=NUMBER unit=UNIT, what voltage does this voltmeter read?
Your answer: value=0.6 unit=V
